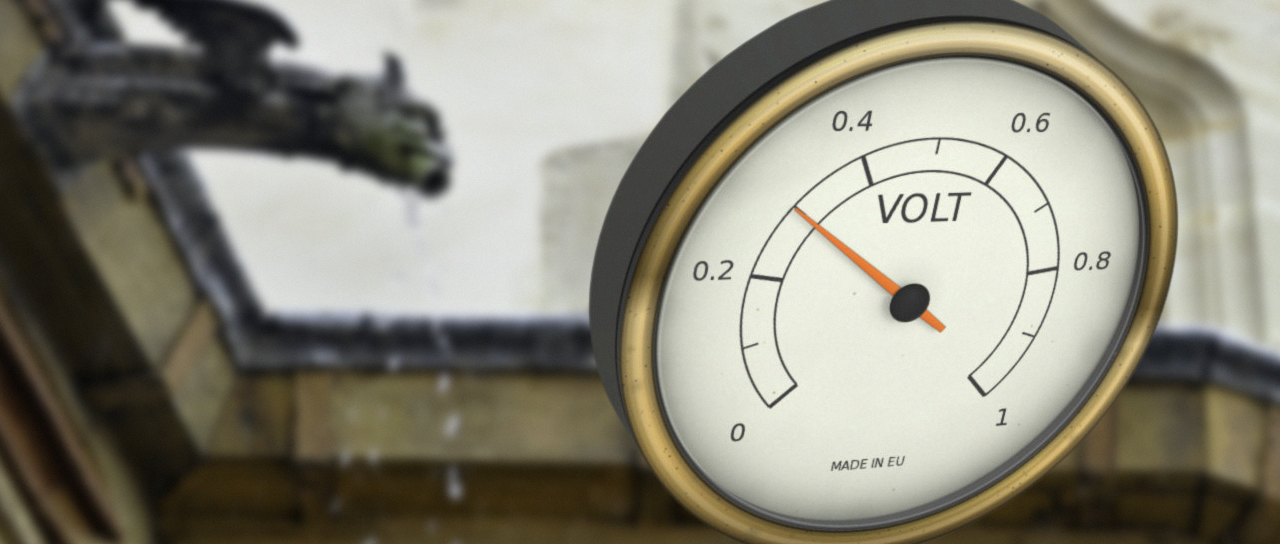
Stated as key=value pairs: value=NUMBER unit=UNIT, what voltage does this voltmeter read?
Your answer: value=0.3 unit=V
